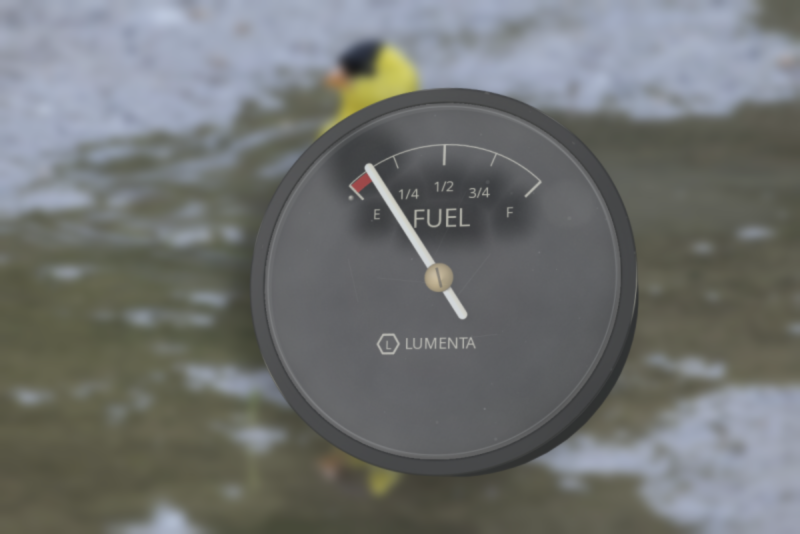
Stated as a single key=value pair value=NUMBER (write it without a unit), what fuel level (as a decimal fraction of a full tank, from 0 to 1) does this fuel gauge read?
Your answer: value=0.125
